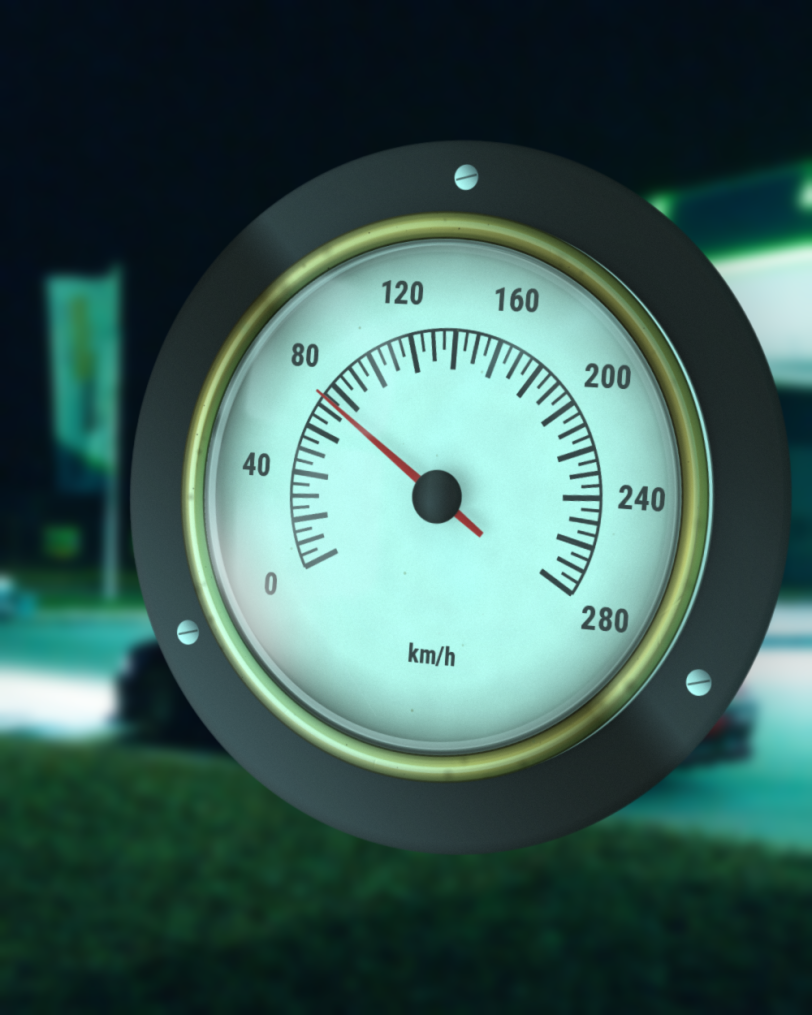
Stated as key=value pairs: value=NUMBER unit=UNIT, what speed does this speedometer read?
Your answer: value=75 unit=km/h
